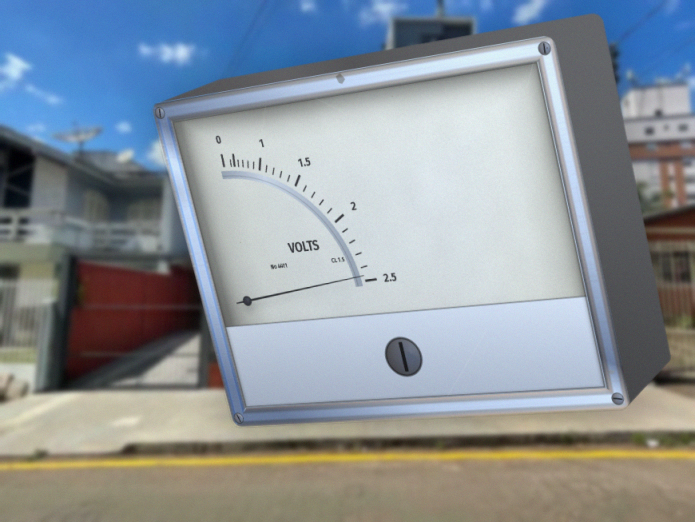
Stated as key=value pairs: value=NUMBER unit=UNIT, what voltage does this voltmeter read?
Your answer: value=2.45 unit=V
